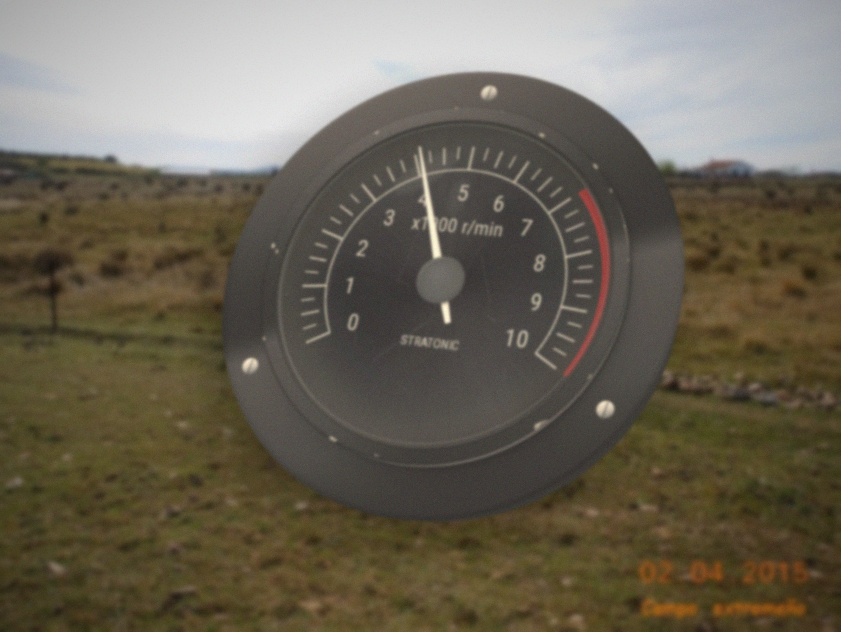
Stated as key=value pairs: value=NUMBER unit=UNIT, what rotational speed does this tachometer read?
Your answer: value=4125 unit=rpm
